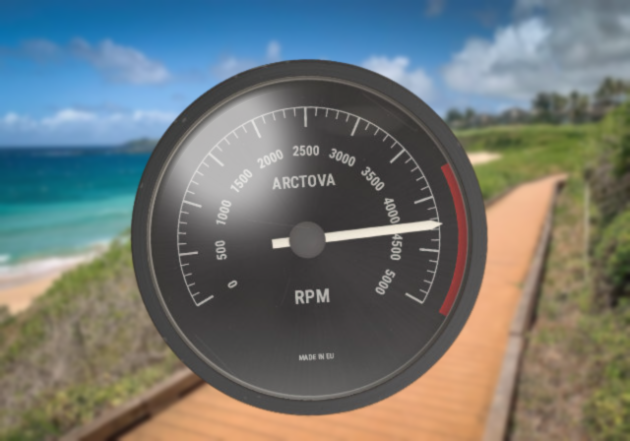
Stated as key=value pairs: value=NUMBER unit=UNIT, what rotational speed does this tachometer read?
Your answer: value=4250 unit=rpm
